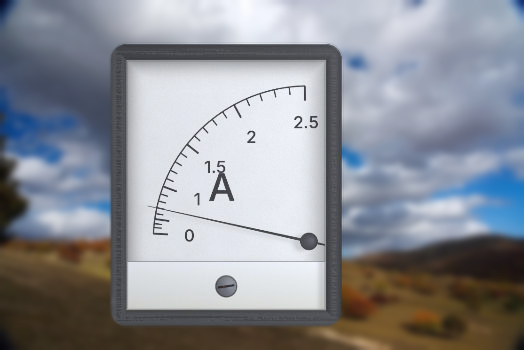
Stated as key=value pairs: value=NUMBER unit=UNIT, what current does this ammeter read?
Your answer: value=0.7 unit=A
